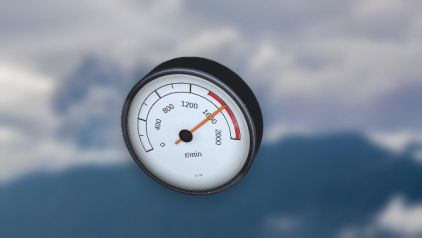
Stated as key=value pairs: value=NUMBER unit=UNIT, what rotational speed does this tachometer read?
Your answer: value=1600 unit=rpm
